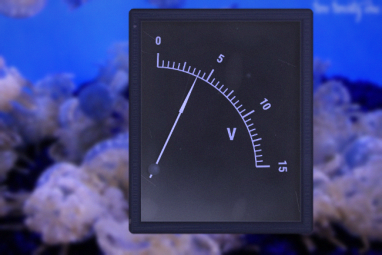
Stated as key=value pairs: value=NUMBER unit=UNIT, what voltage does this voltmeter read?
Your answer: value=4 unit=V
